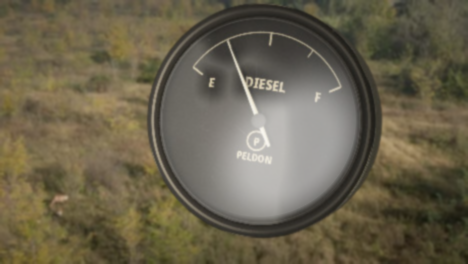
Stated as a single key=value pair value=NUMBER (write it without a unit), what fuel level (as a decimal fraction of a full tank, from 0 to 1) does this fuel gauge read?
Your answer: value=0.25
